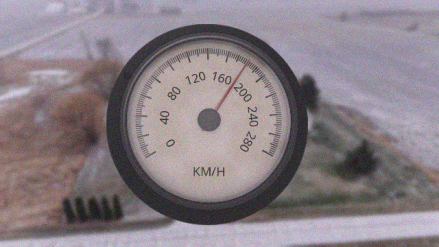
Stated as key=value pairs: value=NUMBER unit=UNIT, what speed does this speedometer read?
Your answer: value=180 unit=km/h
